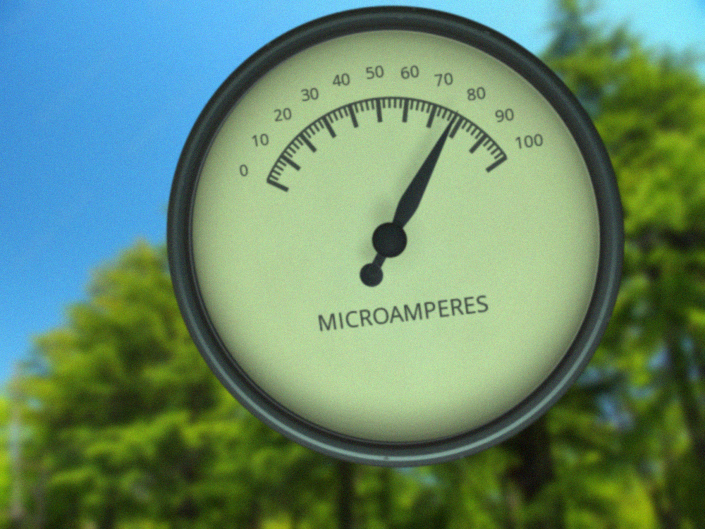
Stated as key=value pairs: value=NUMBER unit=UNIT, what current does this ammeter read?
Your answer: value=78 unit=µA
